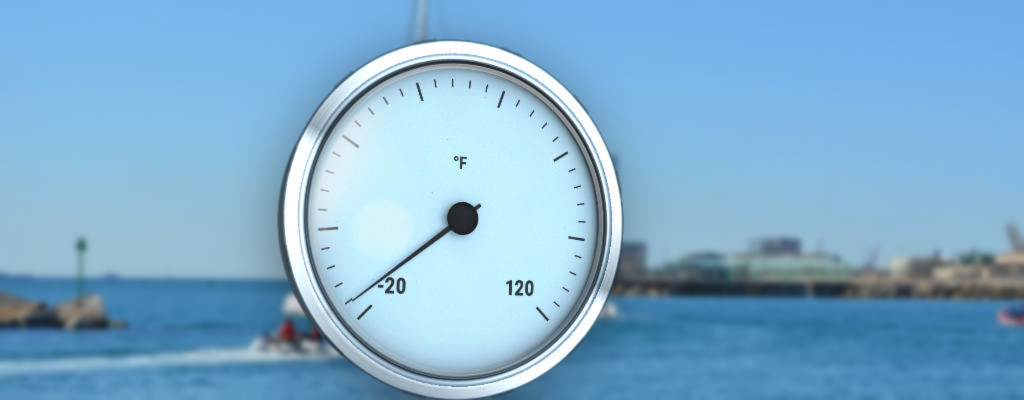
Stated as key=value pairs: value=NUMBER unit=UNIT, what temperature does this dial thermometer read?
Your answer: value=-16 unit=°F
